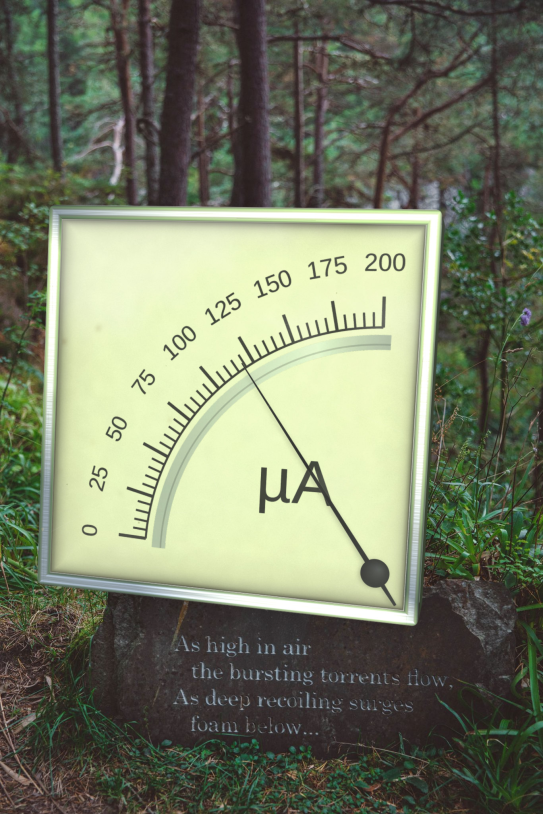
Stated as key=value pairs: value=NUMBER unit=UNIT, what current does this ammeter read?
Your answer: value=120 unit=µA
